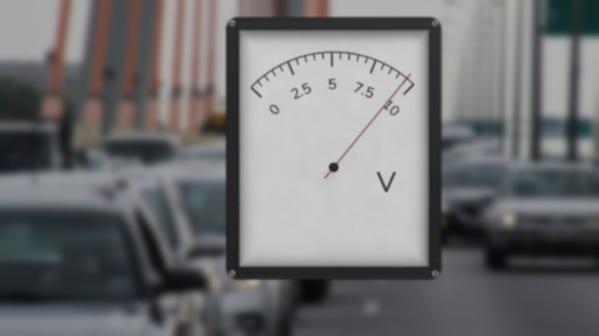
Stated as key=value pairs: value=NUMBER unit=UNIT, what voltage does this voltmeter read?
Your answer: value=9.5 unit=V
